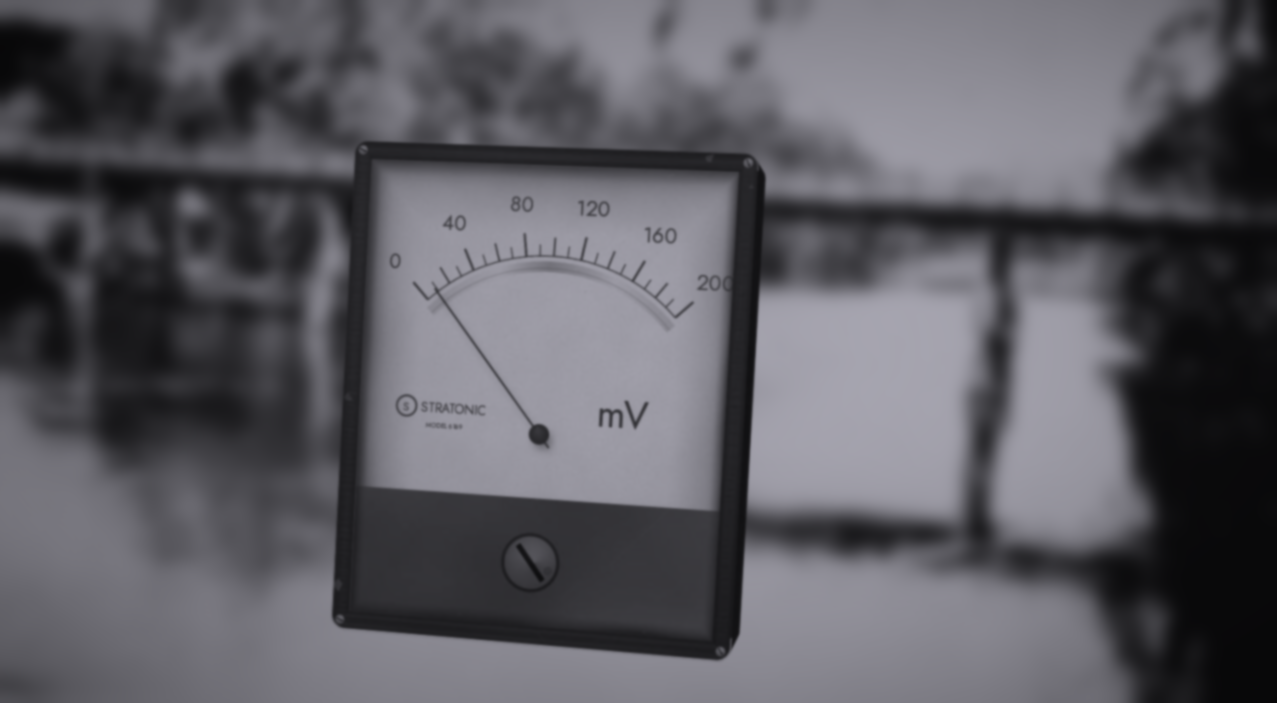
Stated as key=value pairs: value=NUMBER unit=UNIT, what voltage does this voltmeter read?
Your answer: value=10 unit=mV
